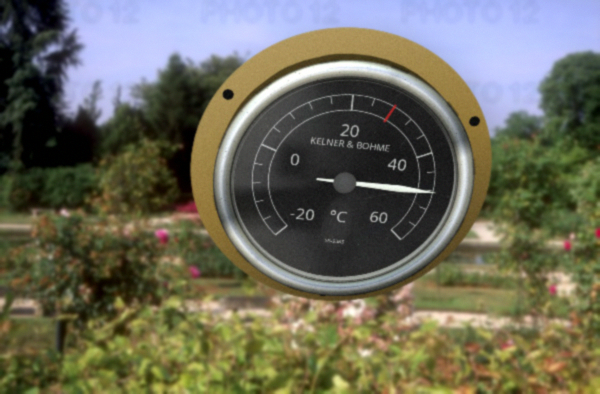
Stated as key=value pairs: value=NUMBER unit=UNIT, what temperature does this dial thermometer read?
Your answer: value=48 unit=°C
